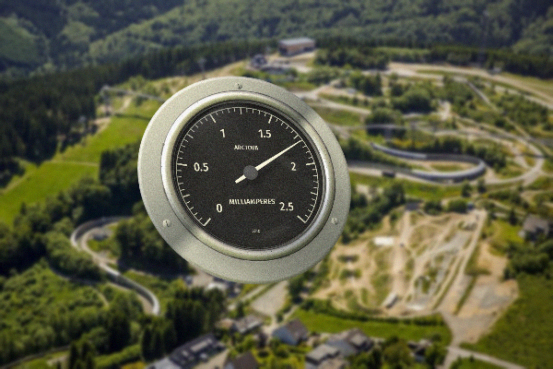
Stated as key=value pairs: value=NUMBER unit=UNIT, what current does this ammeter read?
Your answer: value=1.8 unit=mA
